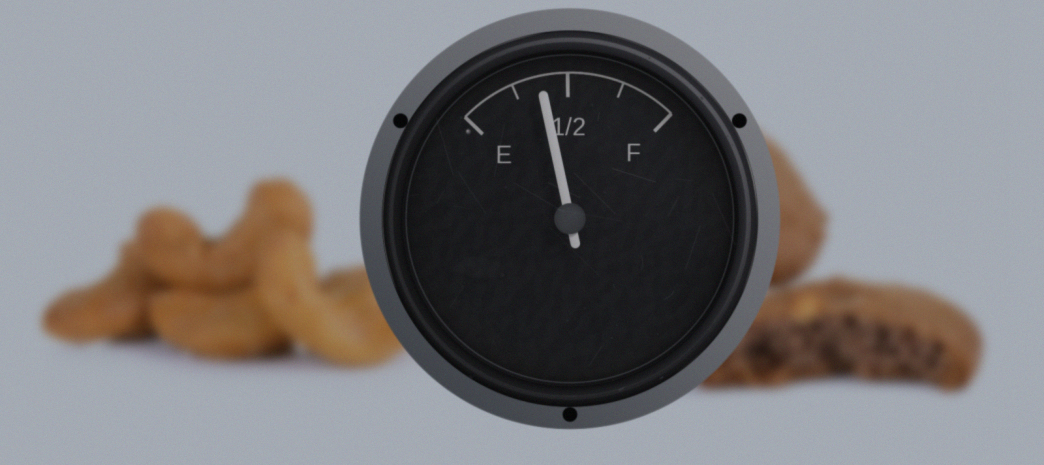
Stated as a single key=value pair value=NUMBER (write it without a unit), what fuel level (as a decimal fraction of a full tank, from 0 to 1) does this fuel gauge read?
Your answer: value=0.375
